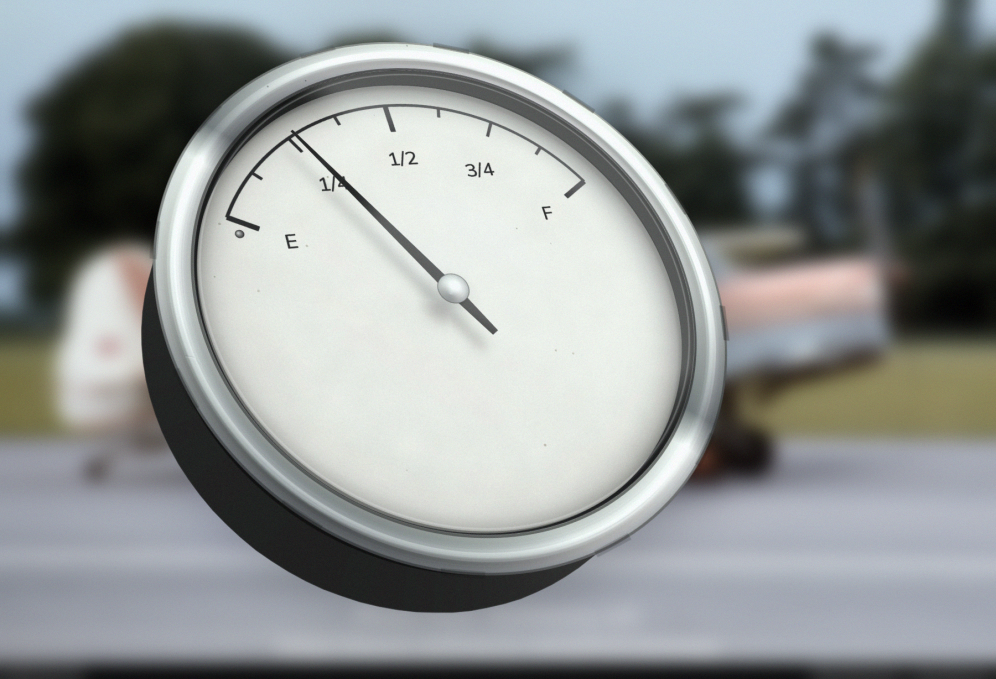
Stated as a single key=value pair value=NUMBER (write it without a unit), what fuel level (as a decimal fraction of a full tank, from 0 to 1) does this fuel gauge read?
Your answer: value=0.25
